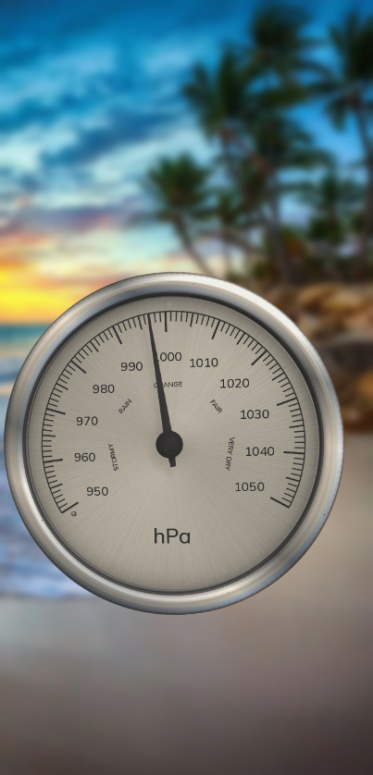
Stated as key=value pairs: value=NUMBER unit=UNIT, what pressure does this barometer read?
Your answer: value=997 unit=hPa
